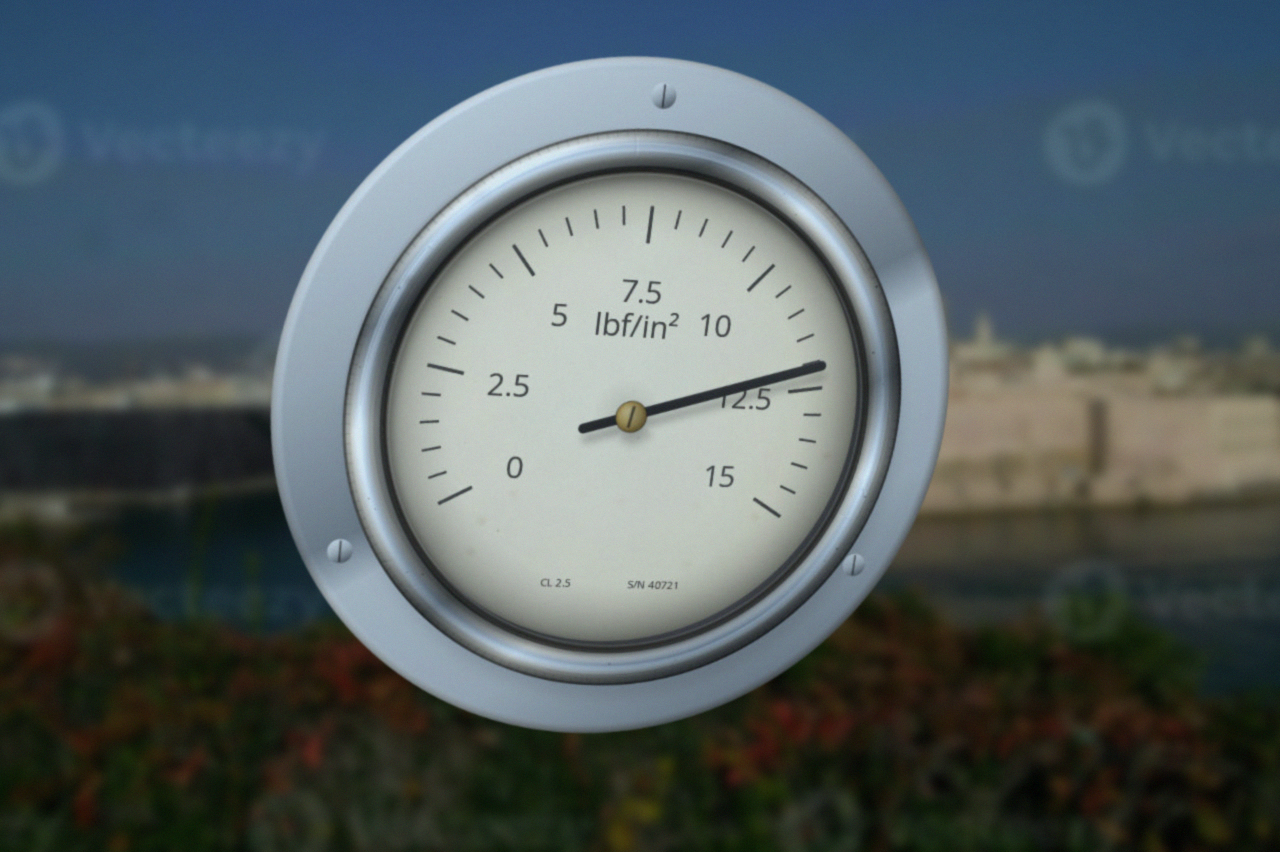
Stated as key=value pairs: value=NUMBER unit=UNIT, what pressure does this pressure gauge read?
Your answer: value=12 unit=psi
